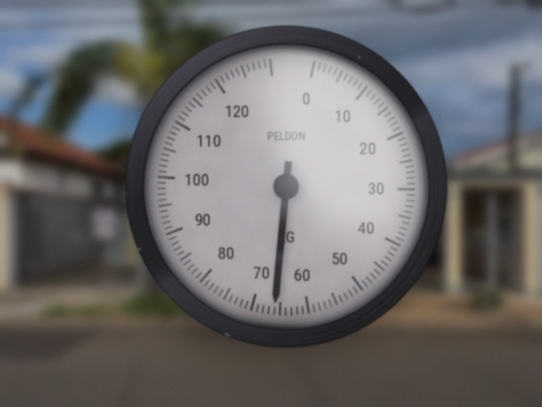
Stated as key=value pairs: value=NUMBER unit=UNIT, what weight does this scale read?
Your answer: value=66 unit=kg
